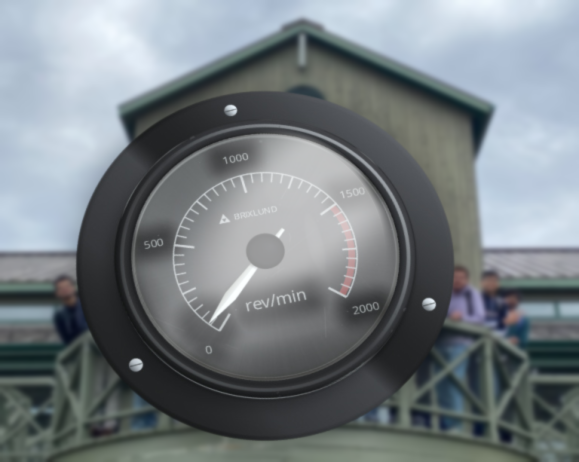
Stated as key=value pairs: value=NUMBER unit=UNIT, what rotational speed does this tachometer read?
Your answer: value=50 unit=rpm
